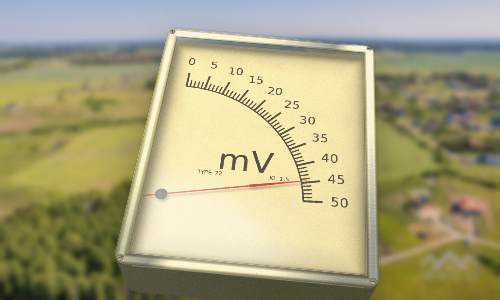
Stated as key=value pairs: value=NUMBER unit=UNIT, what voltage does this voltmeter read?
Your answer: value=45 unit=mV
